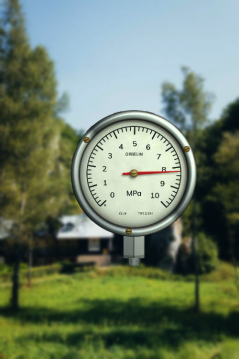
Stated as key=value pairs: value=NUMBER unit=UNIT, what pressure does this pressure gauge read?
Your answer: value=8.2 unit=MPa
